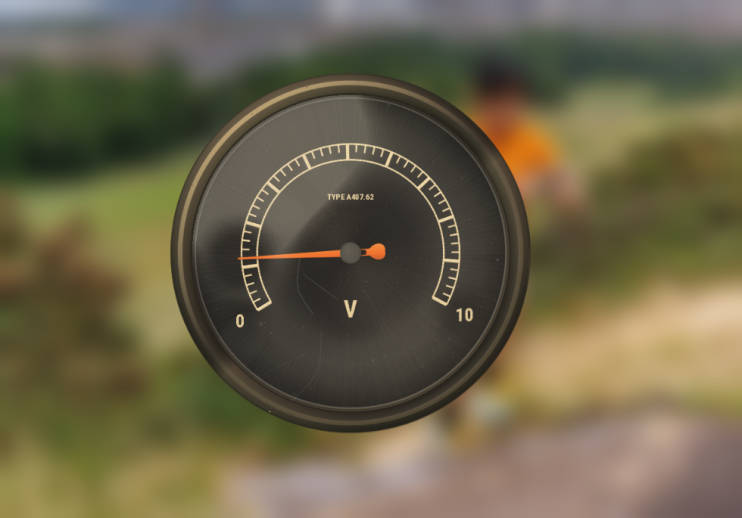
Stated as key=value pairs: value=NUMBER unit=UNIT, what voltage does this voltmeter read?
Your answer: value=1.2 unit=V
